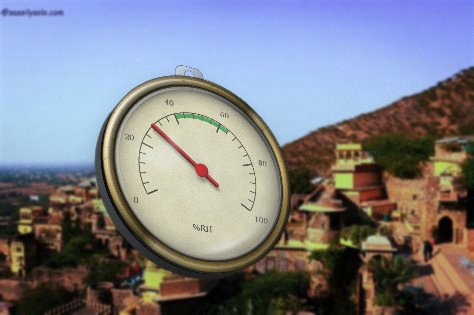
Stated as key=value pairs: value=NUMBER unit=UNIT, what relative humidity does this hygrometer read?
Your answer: value=28 unit=%
